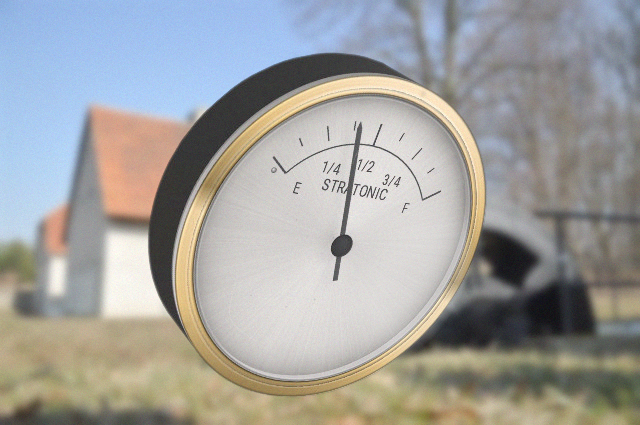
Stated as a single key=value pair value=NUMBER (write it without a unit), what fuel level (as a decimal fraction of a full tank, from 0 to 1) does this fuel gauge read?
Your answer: value=0.375
